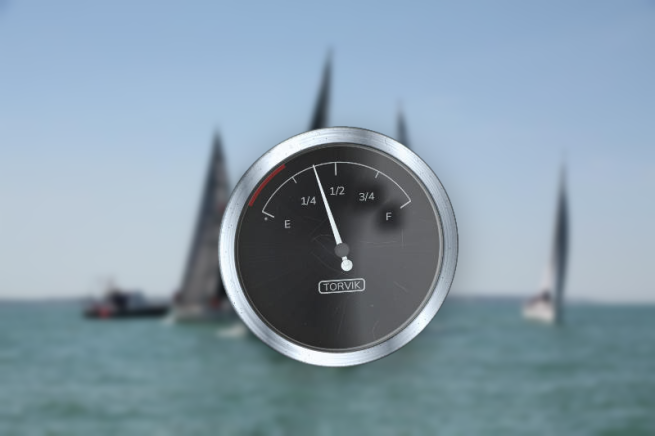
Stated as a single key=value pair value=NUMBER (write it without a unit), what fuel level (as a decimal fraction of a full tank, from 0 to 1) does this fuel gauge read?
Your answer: value=0.375
